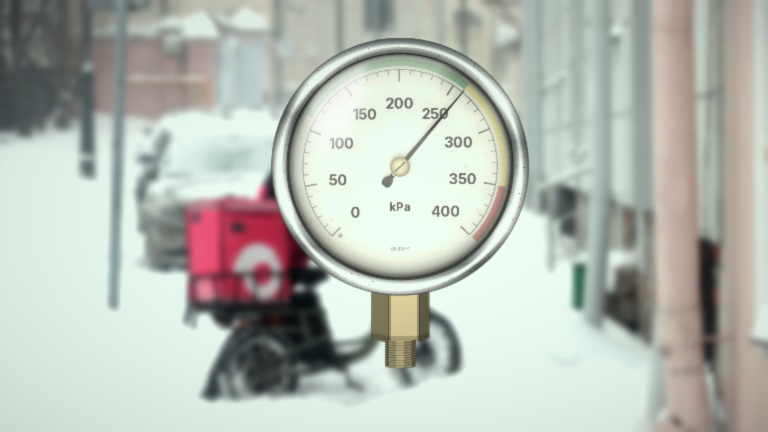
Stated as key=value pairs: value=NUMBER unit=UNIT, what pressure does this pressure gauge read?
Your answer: value=260 unit=kPa
